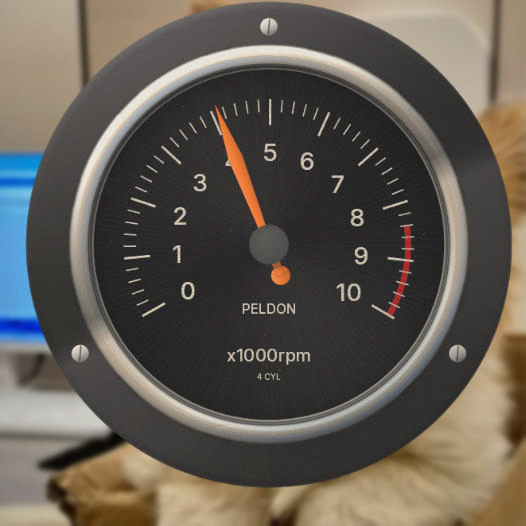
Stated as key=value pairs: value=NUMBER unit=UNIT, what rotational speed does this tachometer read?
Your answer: value=4100 unit=rpm
